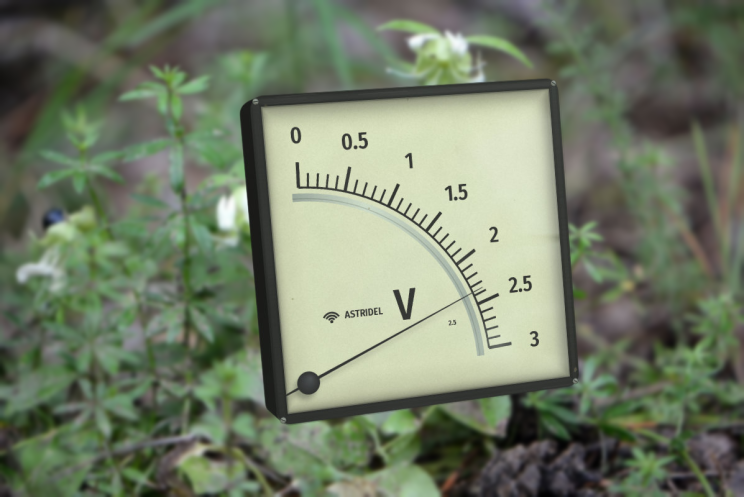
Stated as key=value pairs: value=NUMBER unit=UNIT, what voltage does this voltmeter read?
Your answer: value=2.35 unit=V
